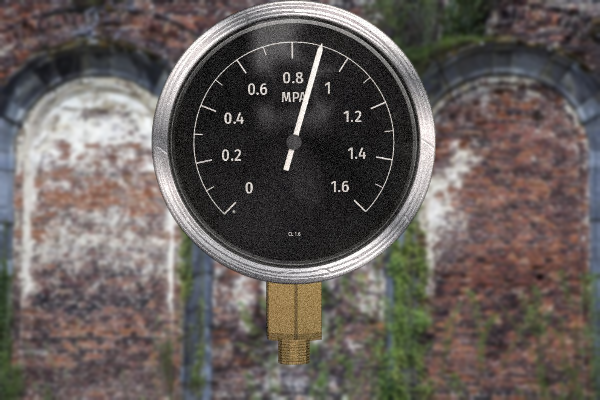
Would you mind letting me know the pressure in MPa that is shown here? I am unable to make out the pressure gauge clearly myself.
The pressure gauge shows 0.9 MPa
